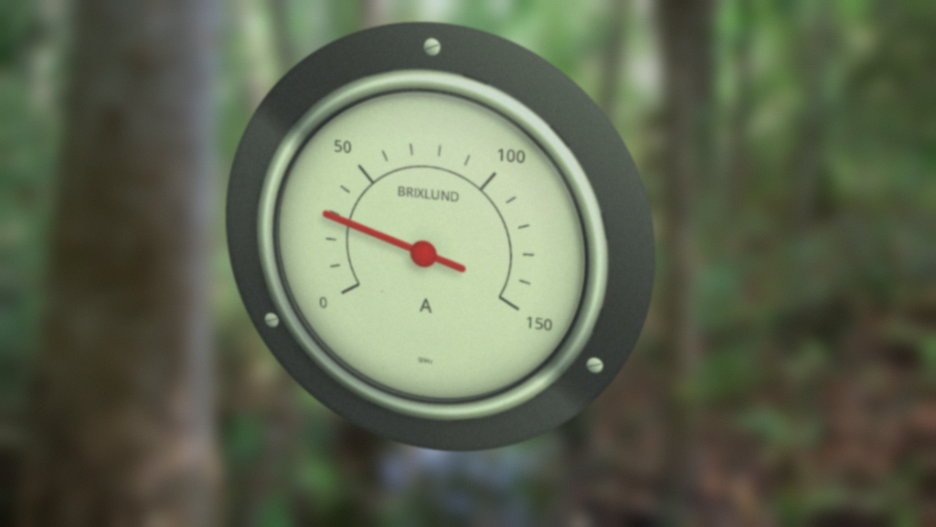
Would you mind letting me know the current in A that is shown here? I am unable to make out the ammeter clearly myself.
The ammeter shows 30 A
